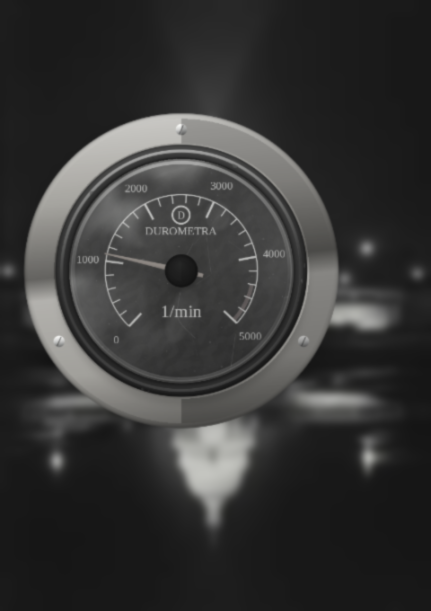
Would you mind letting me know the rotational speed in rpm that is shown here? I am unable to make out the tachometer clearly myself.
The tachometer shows 1100 rpm
